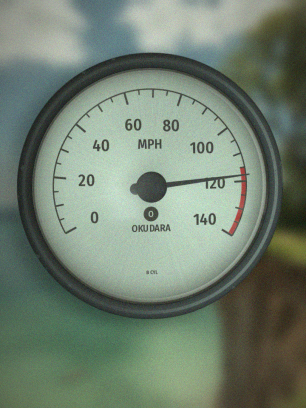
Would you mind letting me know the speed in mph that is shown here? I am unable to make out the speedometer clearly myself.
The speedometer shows 117.5 mph
